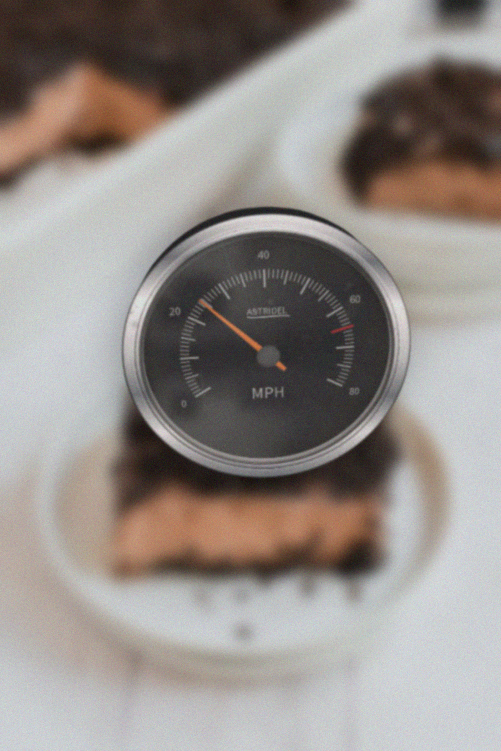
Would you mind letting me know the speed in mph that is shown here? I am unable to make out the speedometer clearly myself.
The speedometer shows 25 mph
